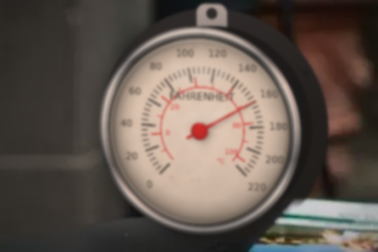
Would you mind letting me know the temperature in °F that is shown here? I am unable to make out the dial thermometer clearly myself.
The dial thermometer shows 160 °F
